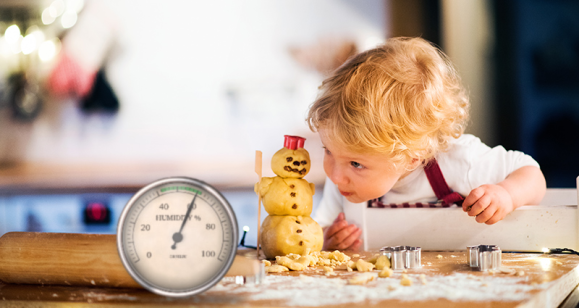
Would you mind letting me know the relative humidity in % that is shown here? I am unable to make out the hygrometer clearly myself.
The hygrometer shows 60 %
